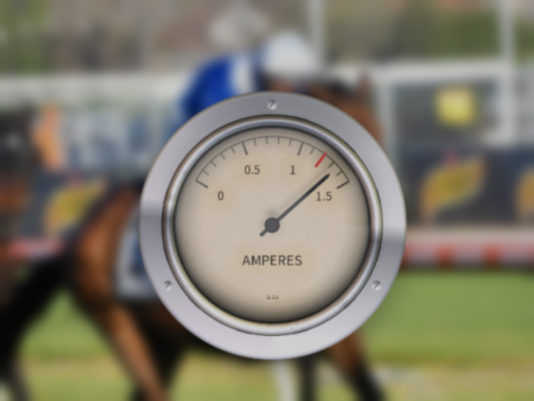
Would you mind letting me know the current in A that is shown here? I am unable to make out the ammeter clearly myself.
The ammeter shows 1.35 A
